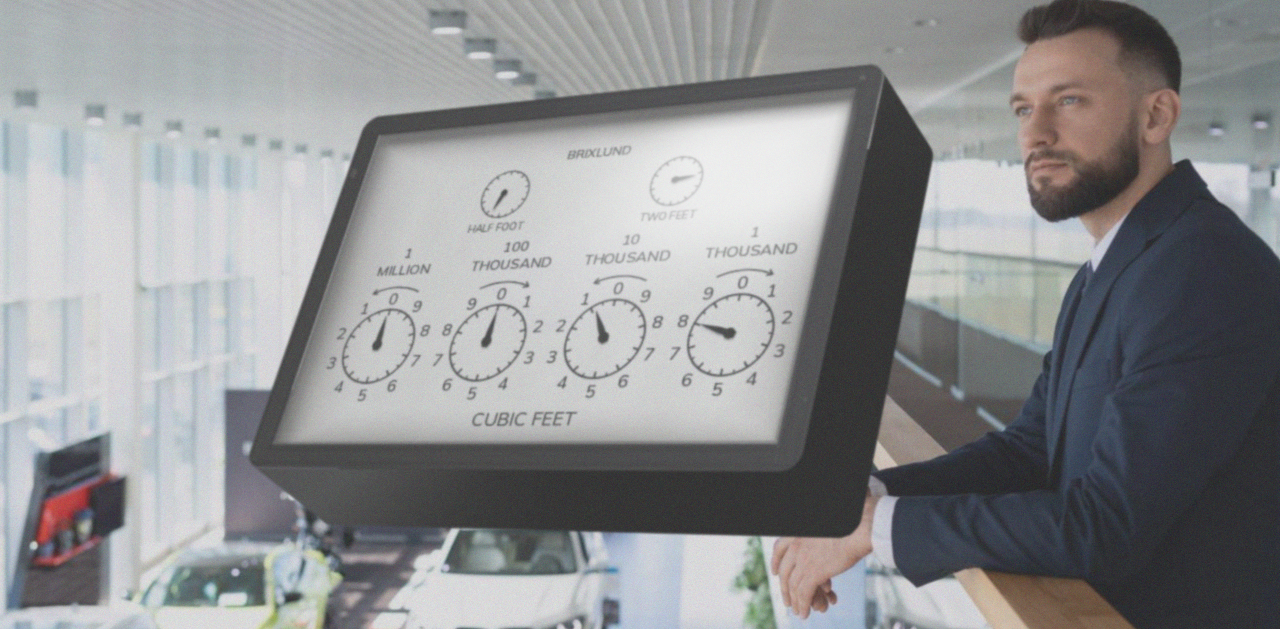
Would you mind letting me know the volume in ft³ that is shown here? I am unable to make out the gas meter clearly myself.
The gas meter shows 800 ft³
